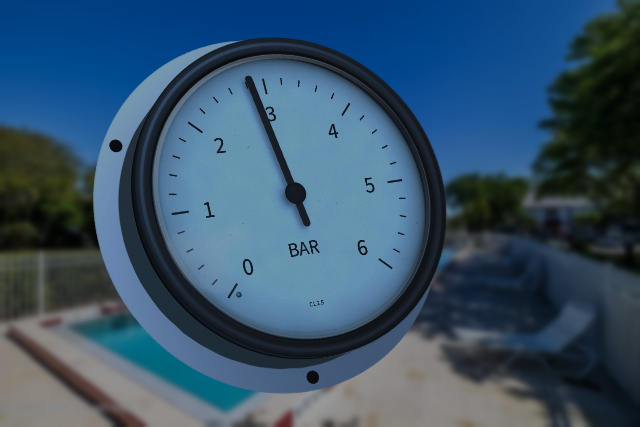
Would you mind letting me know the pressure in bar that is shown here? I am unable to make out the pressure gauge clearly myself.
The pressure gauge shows 2.8 bar
